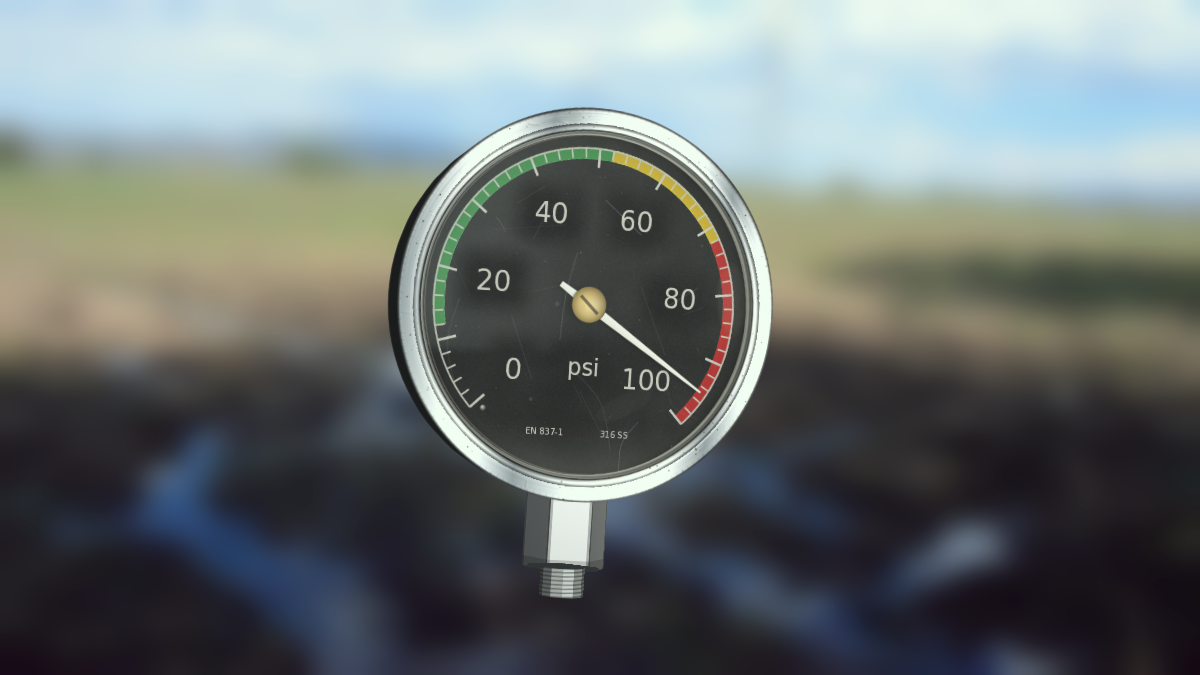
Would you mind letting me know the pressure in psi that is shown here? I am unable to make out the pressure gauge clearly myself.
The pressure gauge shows 95 psi
